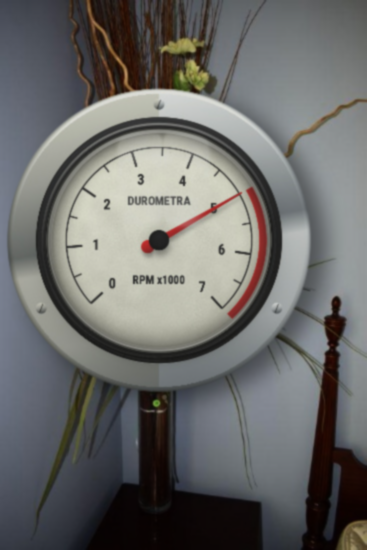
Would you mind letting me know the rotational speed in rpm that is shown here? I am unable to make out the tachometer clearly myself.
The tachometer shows 5000 rpm
